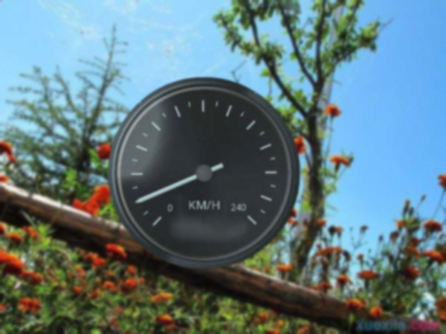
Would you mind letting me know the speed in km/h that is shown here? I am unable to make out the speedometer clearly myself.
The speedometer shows 20 km/h
